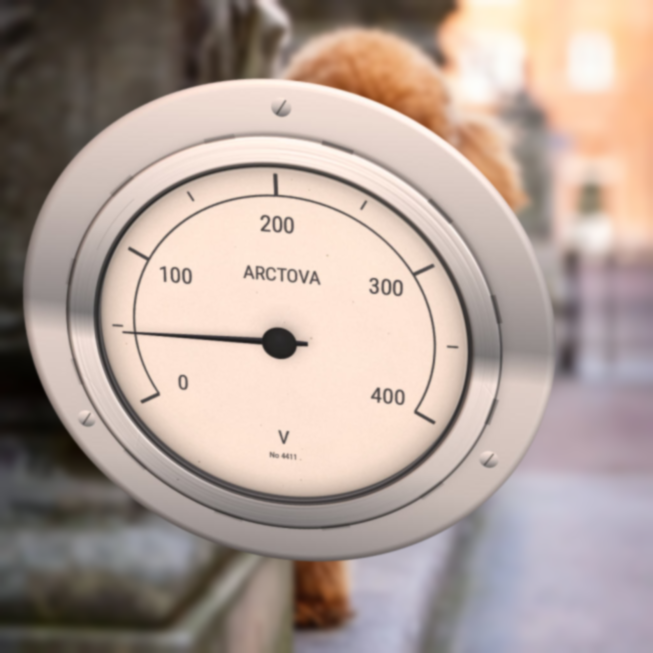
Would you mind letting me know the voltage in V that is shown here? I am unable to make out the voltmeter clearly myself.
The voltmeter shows 50 V
